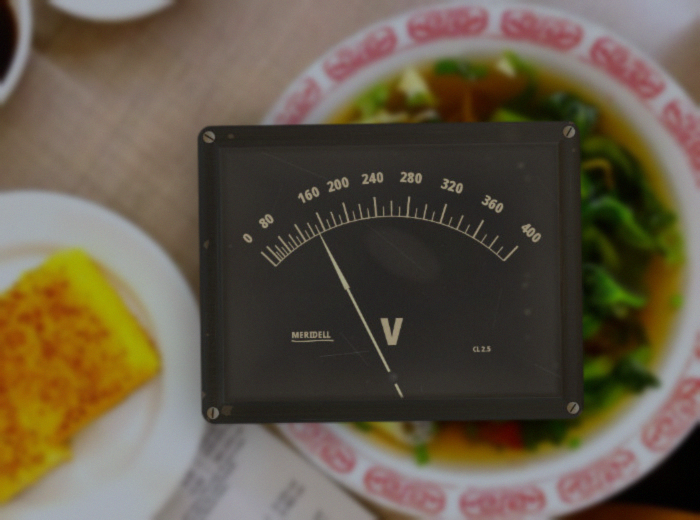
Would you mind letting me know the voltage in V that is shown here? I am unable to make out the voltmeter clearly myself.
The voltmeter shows 150 V
